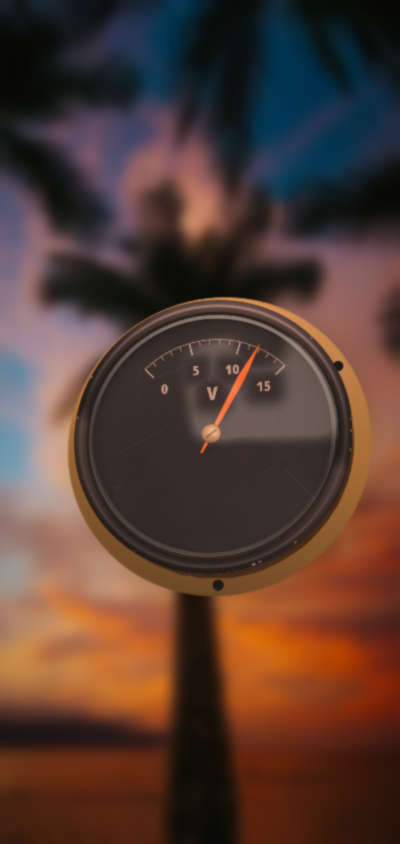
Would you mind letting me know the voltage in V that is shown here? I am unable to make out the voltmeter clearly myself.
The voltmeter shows 12 V
